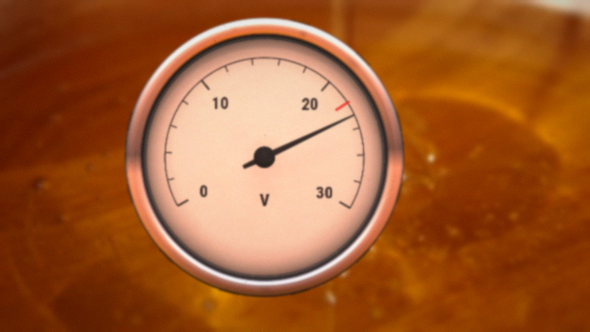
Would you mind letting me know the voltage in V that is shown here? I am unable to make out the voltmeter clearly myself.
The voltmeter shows 23 V
